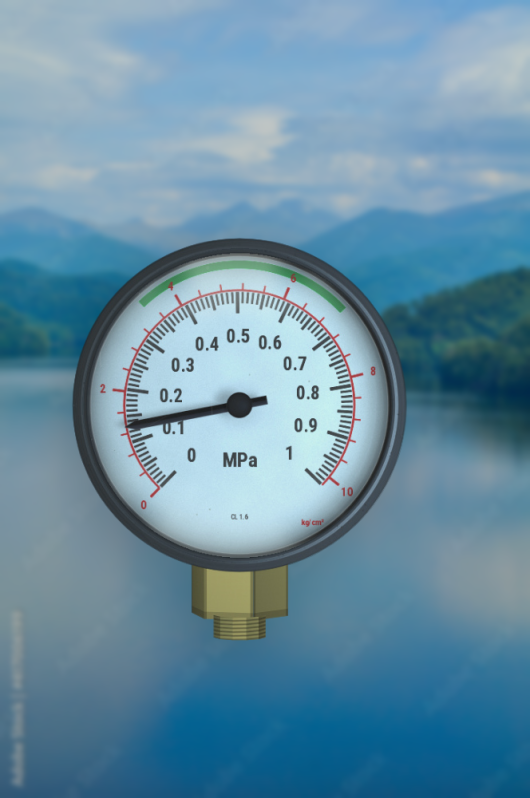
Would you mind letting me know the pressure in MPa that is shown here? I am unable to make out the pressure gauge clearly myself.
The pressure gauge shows 0.13 MPa
